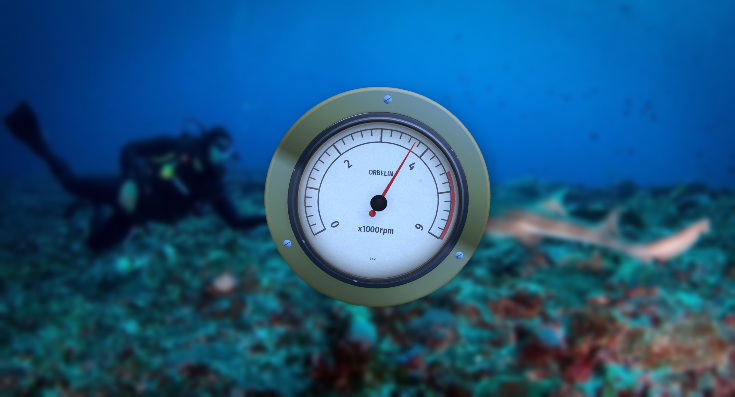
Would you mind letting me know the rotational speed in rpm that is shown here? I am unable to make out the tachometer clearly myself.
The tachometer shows 3700 rpm
